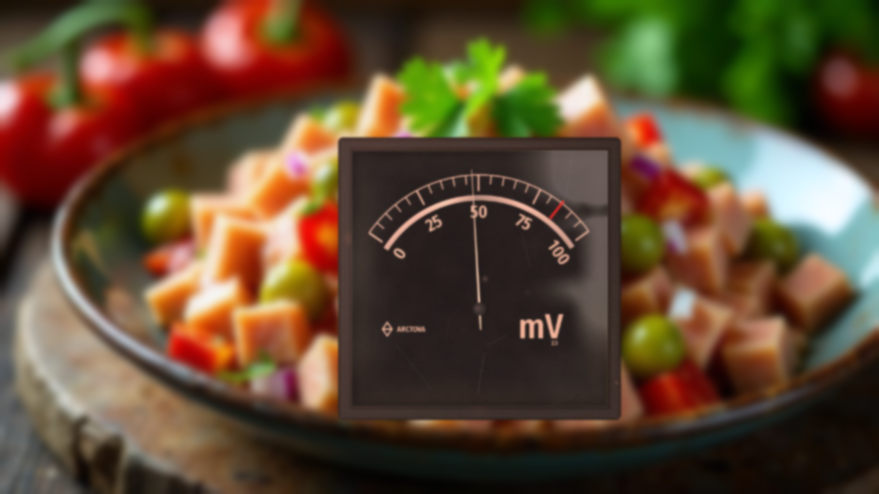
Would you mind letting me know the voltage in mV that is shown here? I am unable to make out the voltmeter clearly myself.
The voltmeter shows 47.5 mV
